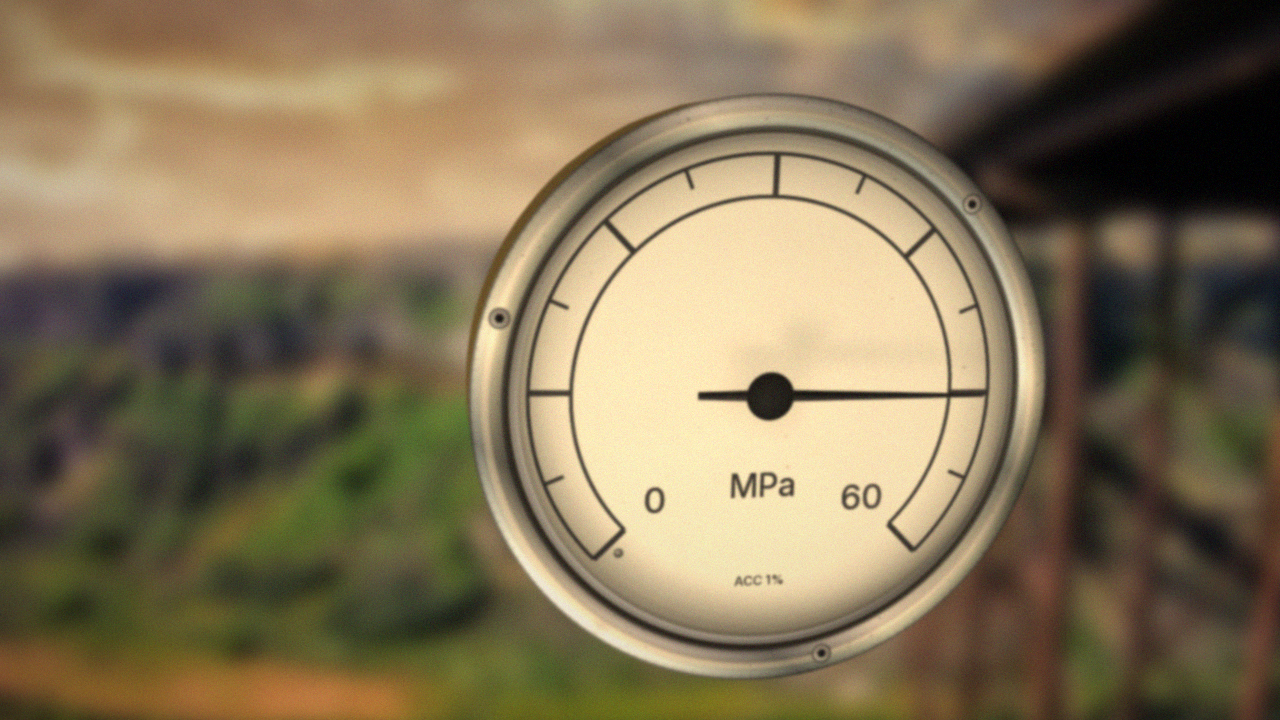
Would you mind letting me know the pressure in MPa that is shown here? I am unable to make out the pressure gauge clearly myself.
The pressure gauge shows 50 MPa
